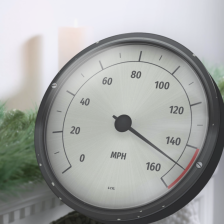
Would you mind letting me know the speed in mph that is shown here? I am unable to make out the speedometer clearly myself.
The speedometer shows 150 mph
